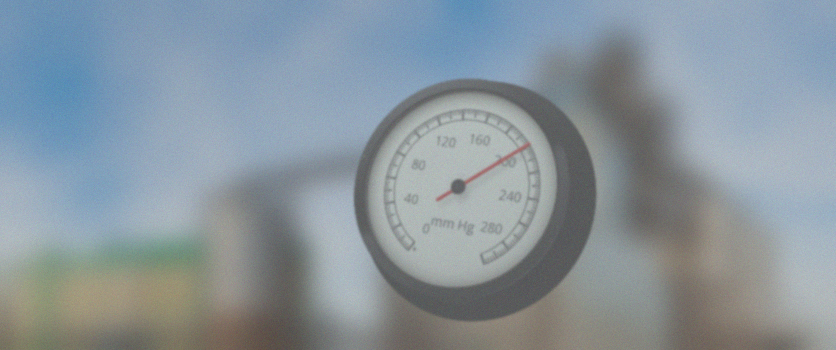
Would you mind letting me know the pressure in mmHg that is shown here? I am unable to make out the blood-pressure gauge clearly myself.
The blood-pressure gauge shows 200 mmHg
